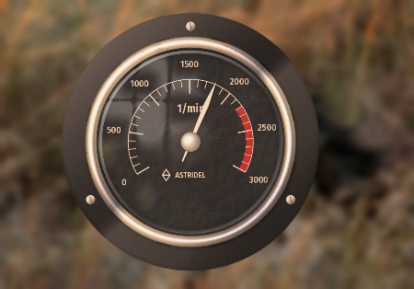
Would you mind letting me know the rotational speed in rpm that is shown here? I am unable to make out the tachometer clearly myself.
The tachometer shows 1800 rpm
